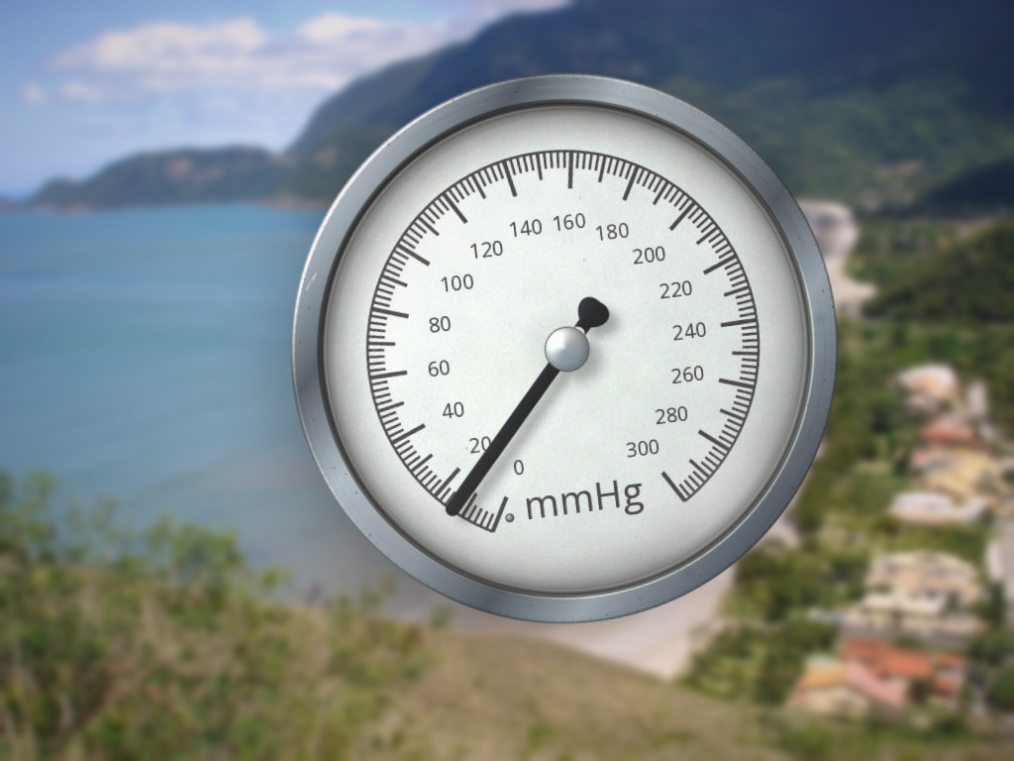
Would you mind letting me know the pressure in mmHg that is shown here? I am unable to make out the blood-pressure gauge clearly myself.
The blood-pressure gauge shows 14 mmHg
